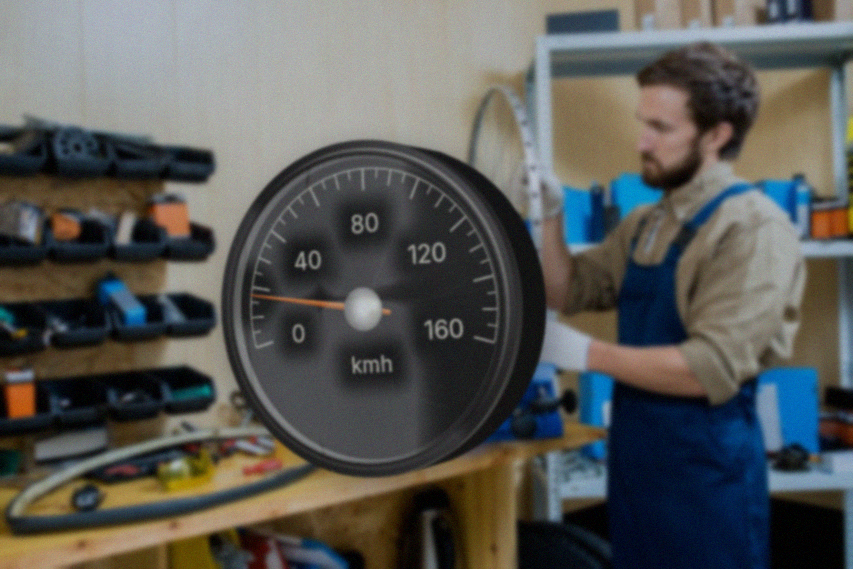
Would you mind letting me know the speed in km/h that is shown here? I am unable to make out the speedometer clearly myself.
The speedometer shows 17.5 km/h
